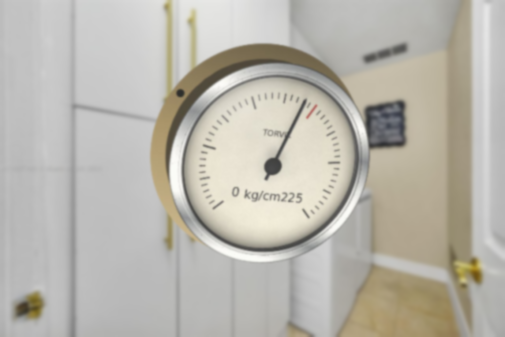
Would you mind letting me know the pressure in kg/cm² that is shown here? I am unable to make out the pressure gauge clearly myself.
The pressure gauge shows 14 kg/cm²
